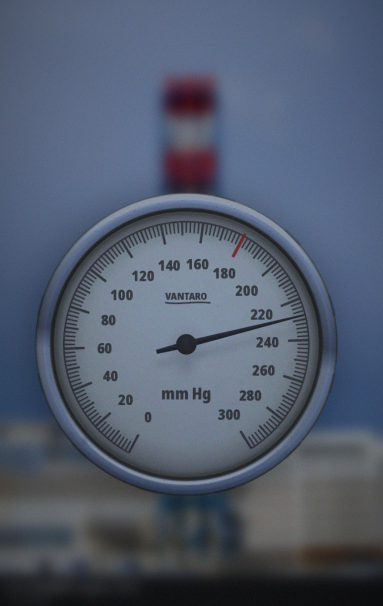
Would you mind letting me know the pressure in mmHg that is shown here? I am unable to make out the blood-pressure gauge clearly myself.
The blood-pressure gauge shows 228 mmHg
